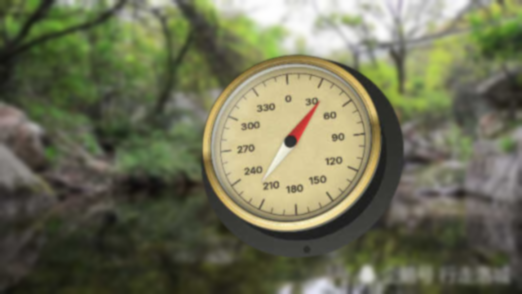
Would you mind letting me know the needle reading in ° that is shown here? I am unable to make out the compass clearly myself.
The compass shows 40 °
